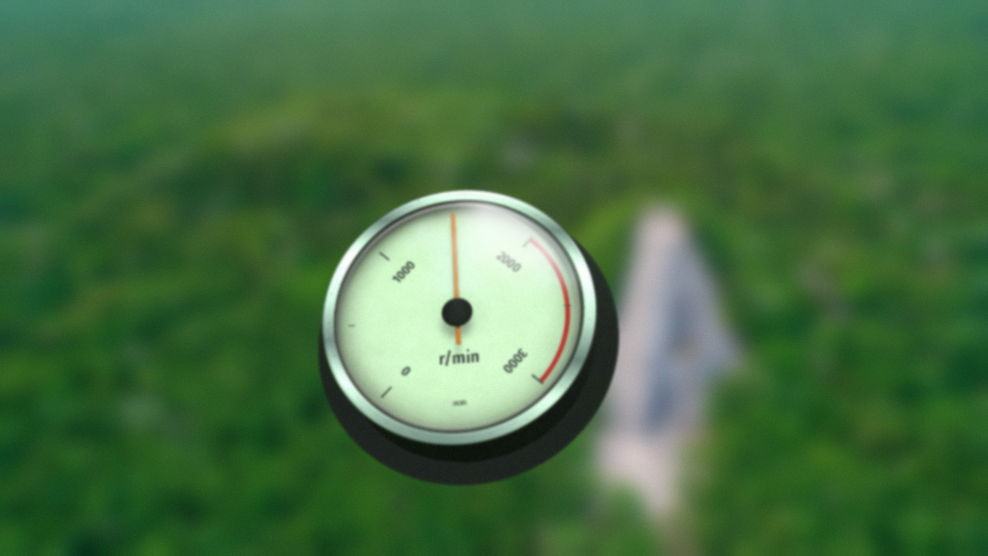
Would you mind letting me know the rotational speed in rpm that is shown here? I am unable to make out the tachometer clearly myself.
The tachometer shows 1500 rpm
